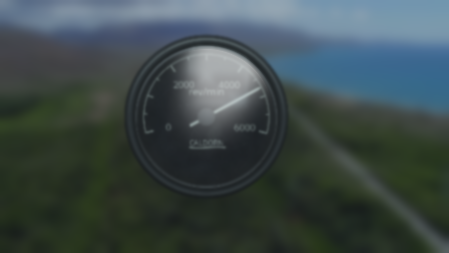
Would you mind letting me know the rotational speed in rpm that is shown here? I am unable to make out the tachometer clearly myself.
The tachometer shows 4750 rpm
